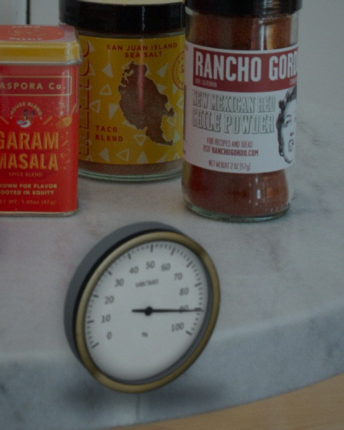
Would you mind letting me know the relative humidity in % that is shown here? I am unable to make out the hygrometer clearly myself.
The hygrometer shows 90 %
